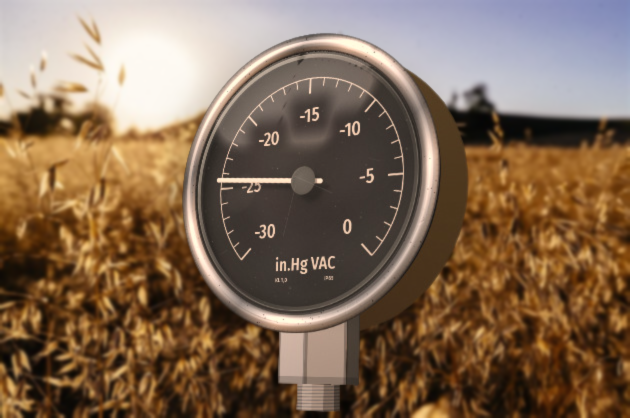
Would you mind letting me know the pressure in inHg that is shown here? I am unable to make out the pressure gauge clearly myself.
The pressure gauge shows -24.5 inHg
